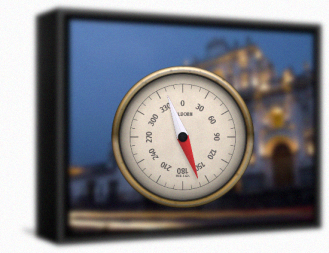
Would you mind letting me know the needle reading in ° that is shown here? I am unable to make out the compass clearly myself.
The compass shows 160 °
